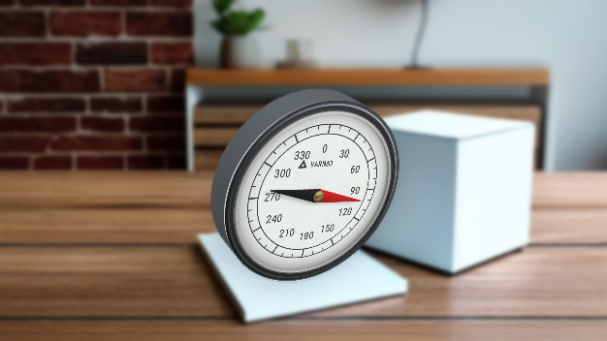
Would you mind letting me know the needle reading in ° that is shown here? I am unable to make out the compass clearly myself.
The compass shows 100 °
